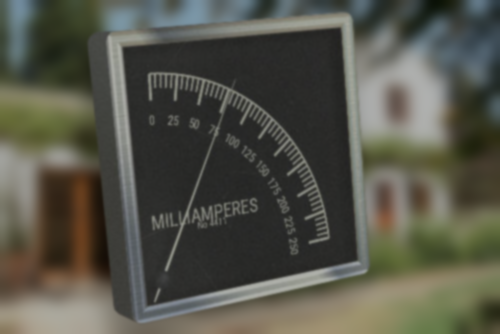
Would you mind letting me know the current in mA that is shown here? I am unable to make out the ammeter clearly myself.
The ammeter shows 75 mA
